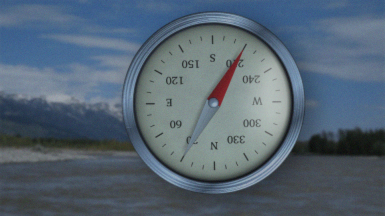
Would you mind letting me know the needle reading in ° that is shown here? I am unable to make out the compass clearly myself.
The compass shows 210 °
